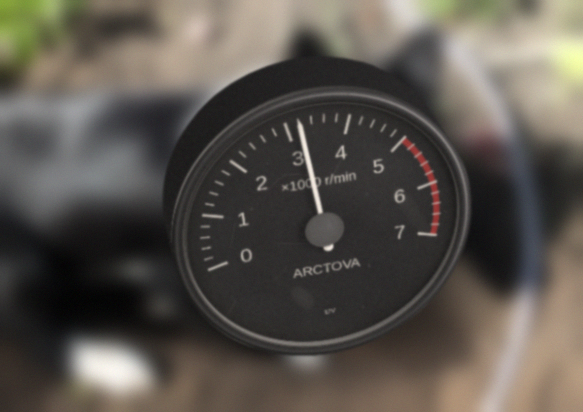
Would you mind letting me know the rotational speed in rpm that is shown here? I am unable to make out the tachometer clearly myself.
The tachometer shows 3200 rpm
